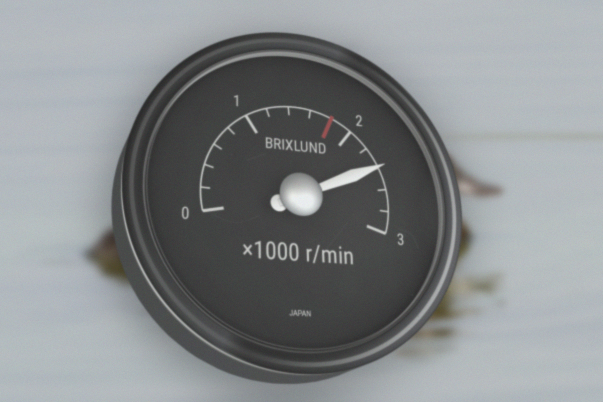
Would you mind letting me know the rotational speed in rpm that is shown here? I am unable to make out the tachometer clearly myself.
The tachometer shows 2400 rpm
